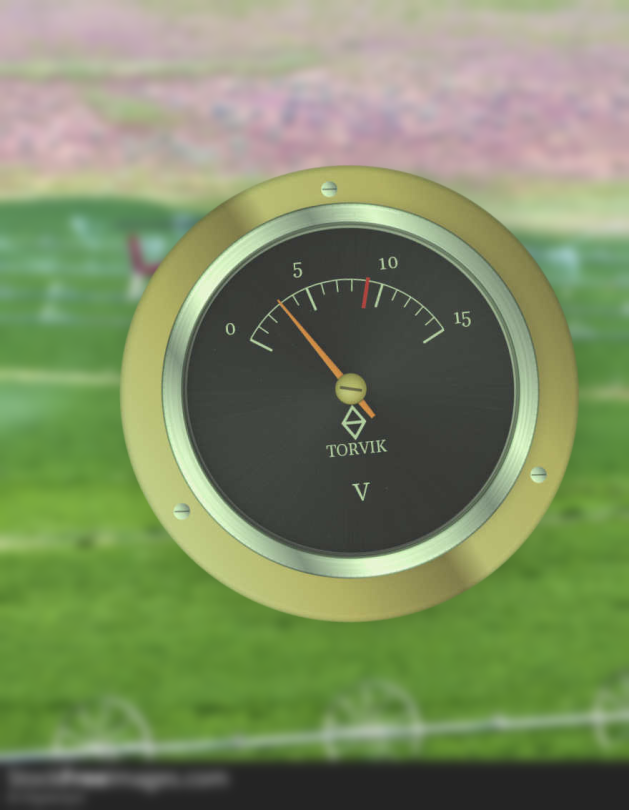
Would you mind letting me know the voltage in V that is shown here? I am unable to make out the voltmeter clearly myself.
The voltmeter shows 3 V
